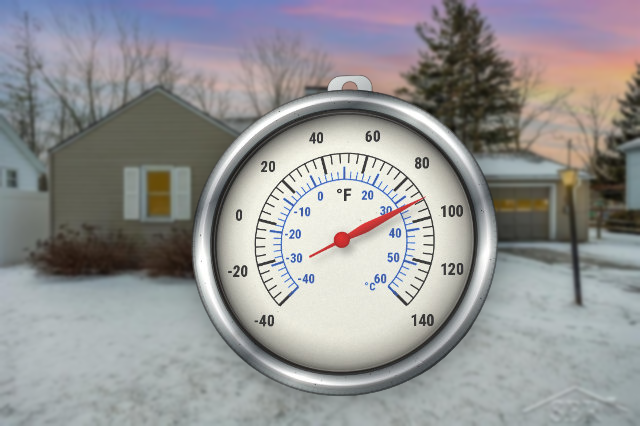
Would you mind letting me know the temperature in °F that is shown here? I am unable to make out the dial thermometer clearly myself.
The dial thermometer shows 92 °F
